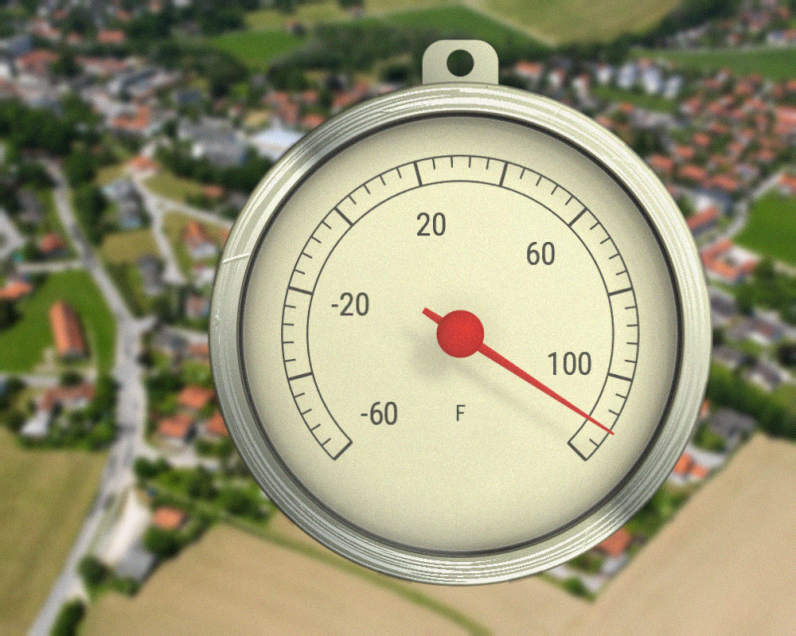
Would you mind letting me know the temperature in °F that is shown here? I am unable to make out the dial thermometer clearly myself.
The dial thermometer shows 112 °F
